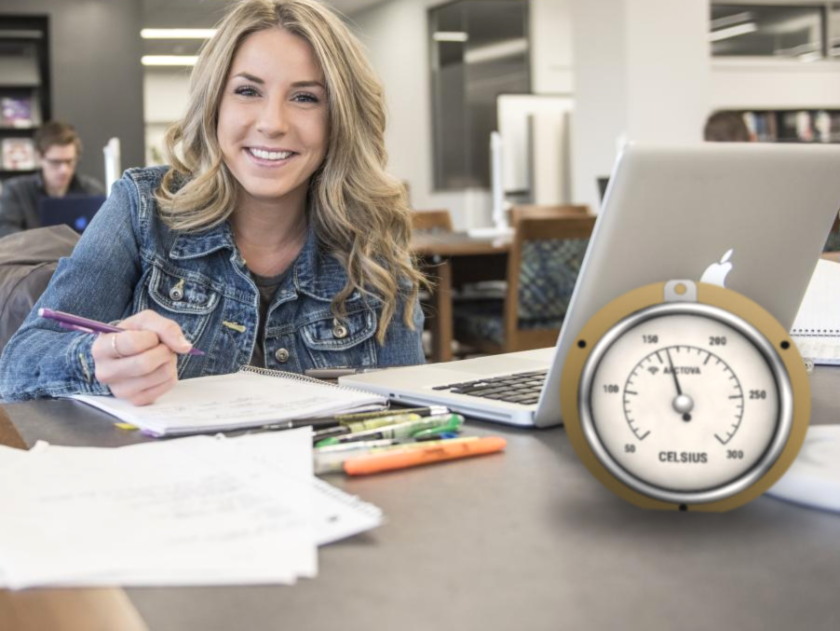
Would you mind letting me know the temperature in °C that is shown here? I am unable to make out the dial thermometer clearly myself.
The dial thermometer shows 160 °C
